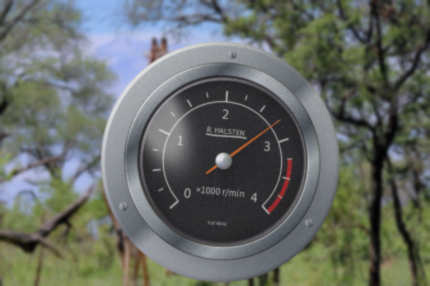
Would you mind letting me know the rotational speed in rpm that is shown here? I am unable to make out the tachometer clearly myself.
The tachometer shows 2750 rpm
